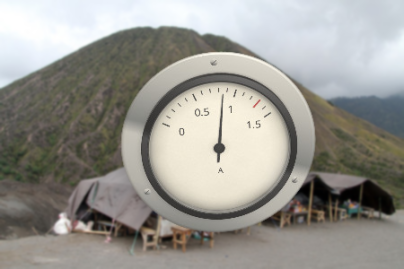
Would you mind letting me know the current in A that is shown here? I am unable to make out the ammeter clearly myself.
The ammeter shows 0.85 A
